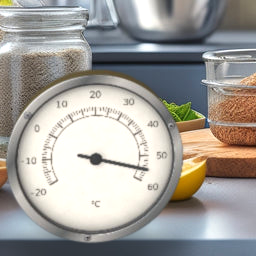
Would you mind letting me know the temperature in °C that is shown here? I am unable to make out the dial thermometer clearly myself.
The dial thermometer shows 55 °C
